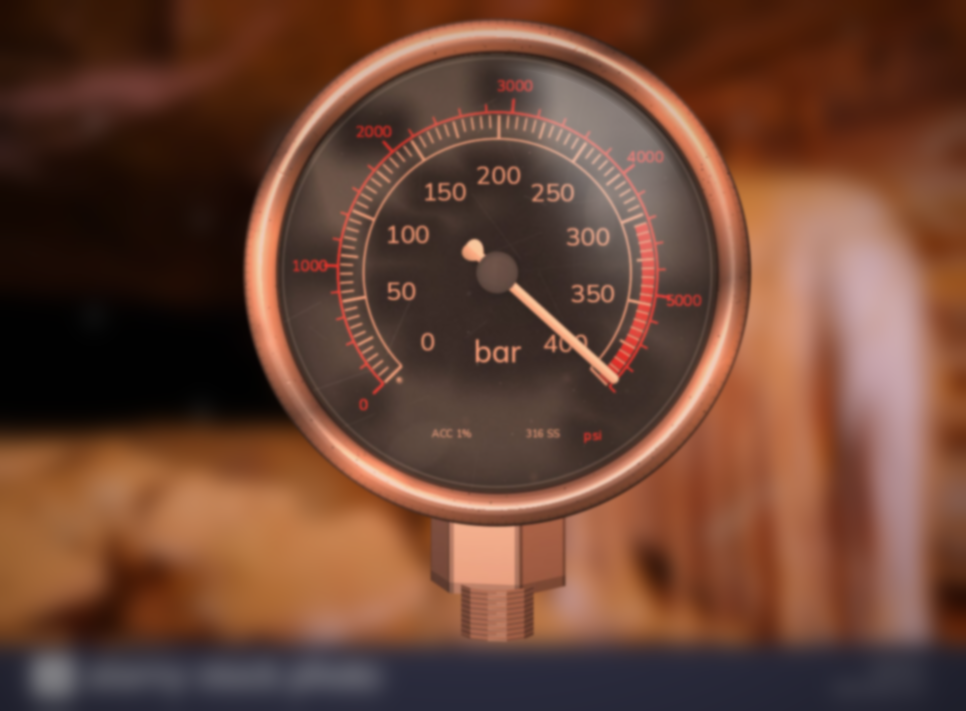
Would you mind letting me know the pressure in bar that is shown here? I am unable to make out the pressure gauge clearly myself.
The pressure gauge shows 395 bar
